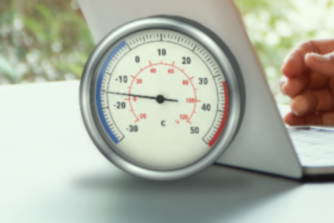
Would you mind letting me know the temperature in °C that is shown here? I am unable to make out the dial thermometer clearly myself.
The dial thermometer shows -15 °C
